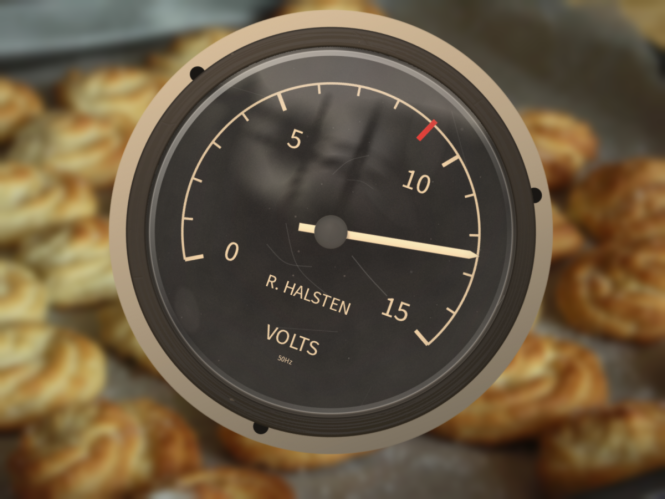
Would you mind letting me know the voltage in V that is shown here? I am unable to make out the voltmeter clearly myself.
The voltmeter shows 12.5 V
